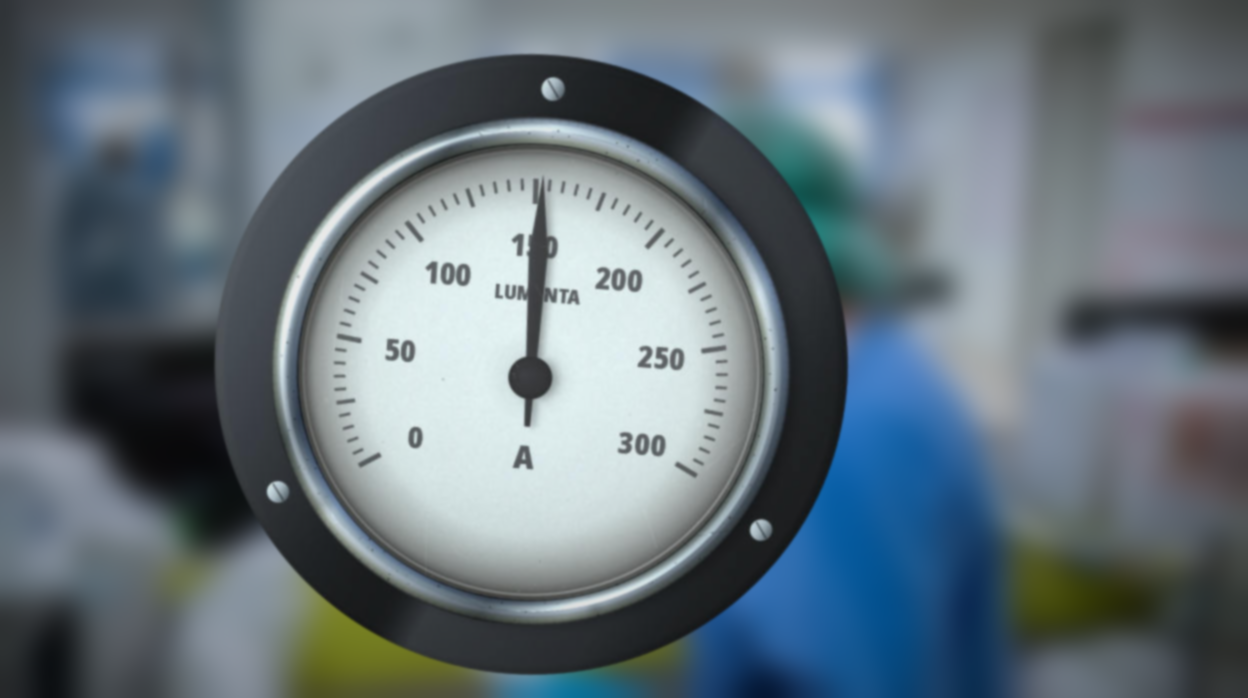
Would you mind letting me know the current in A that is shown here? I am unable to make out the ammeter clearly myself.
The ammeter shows 152.5 A
